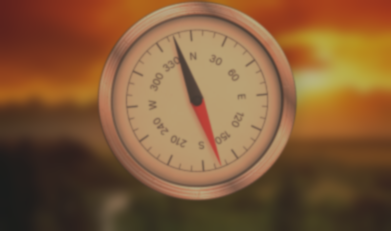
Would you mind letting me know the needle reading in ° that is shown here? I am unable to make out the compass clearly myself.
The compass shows 165 °
